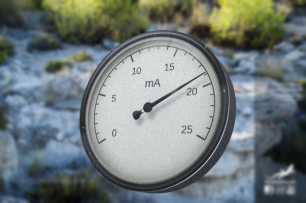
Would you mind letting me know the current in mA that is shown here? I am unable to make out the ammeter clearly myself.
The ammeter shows 19 mA
